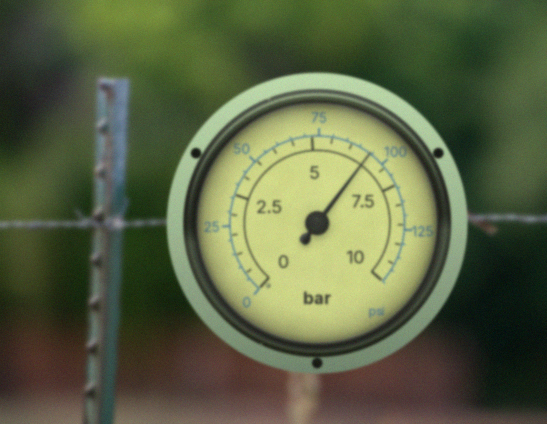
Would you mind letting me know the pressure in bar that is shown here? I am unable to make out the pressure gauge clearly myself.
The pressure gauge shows 6.5 bar
